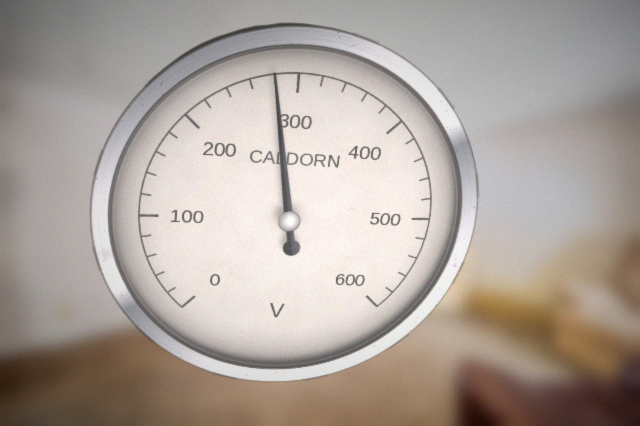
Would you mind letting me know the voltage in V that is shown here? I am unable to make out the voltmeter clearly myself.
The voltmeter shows 280 V
